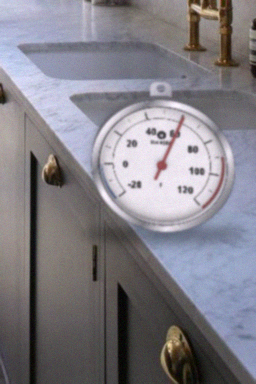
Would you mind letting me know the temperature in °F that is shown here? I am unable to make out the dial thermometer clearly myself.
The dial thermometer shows 60 °F
